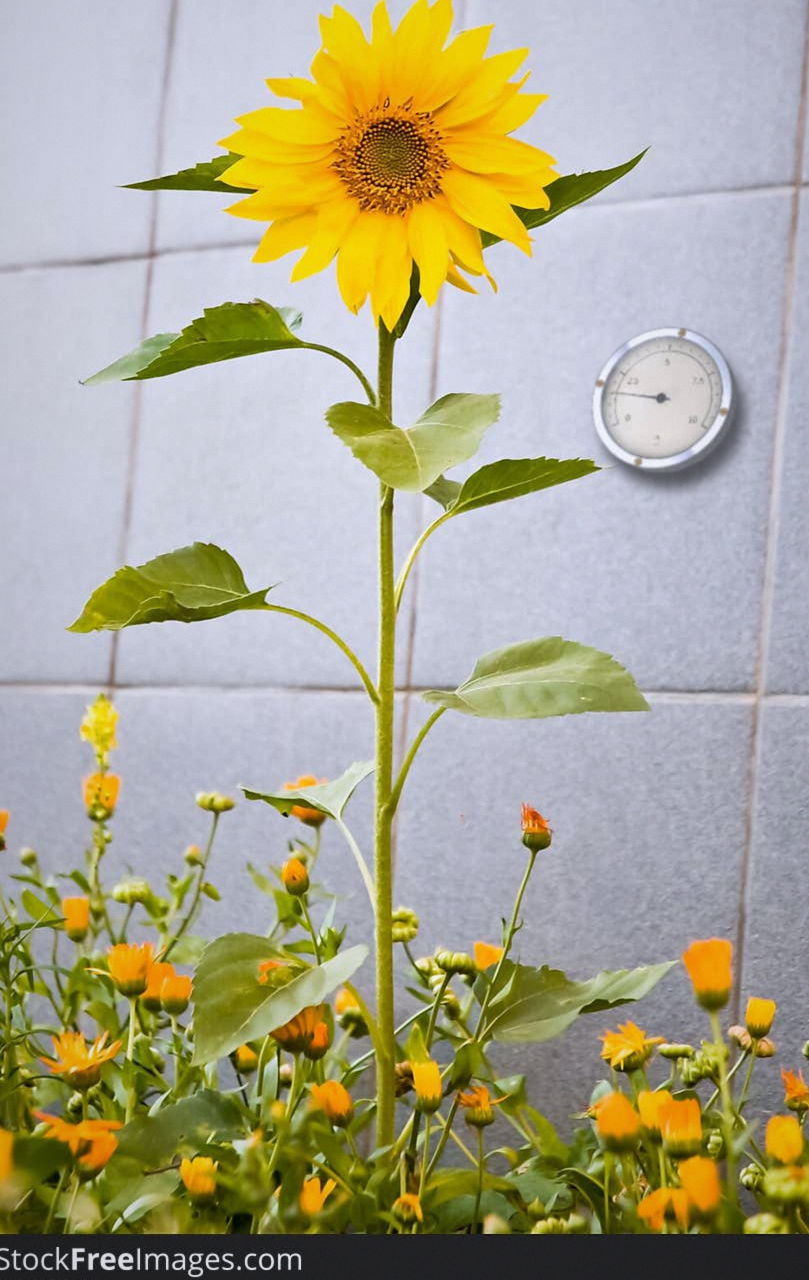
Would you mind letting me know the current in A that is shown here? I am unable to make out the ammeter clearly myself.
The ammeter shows 1.5 A
